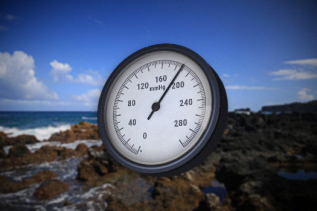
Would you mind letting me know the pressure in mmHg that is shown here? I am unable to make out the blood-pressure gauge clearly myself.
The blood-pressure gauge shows 190 mmHg
